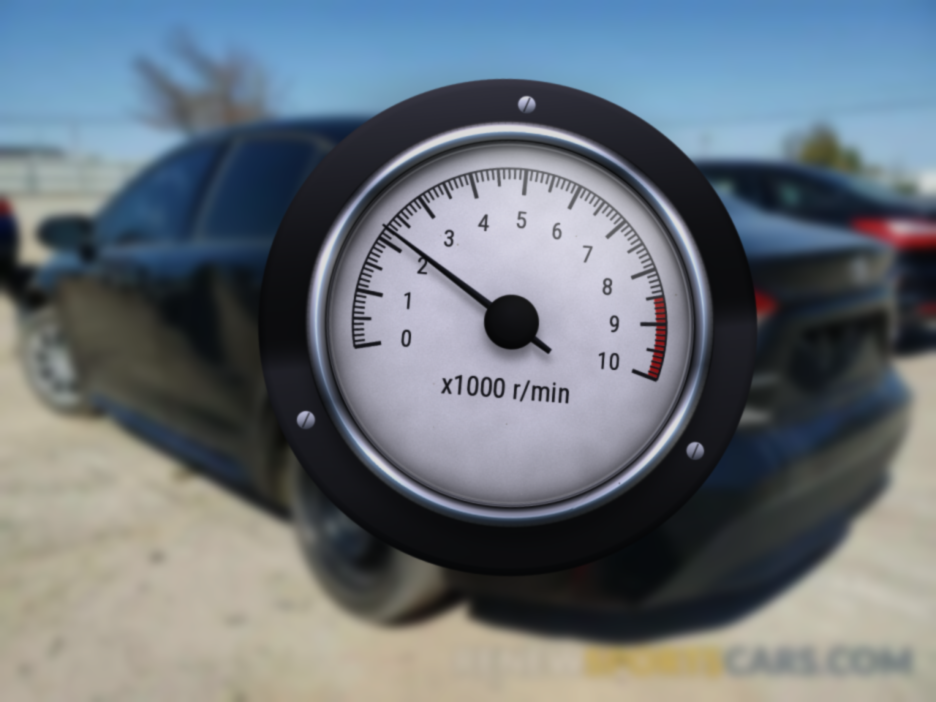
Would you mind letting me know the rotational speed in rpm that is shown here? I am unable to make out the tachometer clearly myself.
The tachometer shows 2200 rpm
